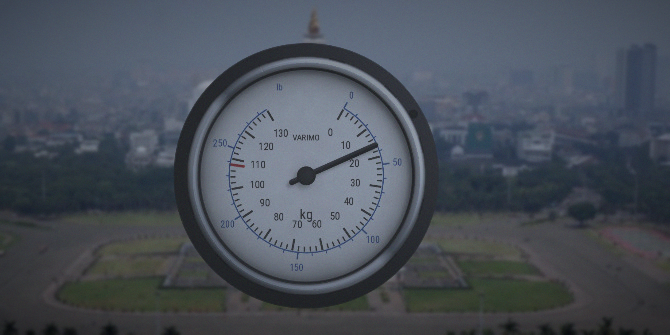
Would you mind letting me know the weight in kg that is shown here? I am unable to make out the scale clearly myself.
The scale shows 16 kg
